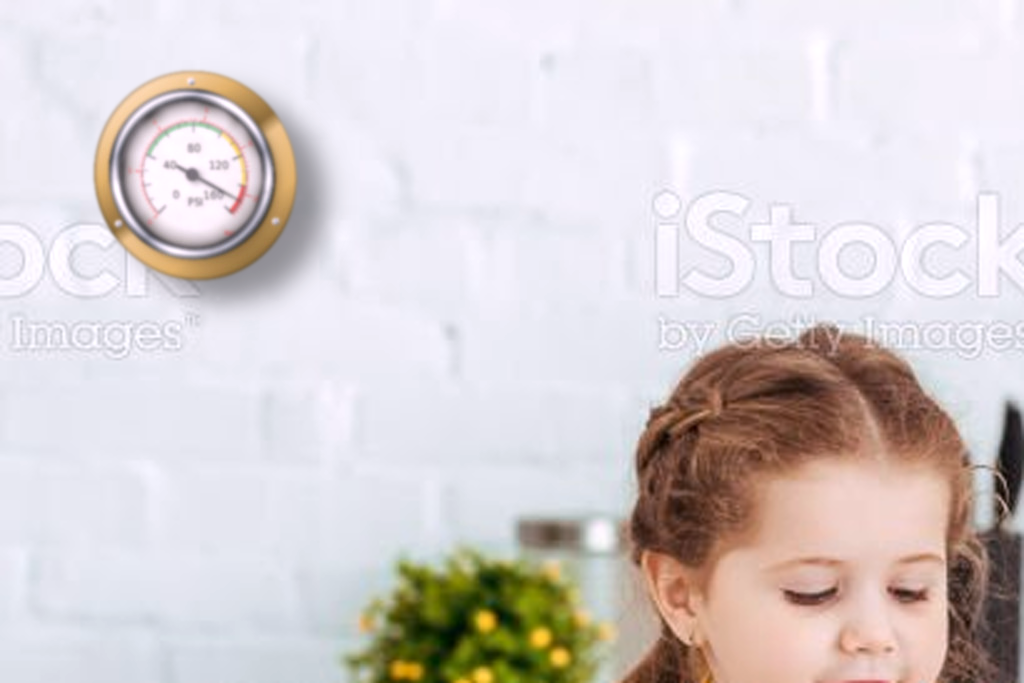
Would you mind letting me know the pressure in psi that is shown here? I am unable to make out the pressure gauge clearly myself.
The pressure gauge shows 150 psi
